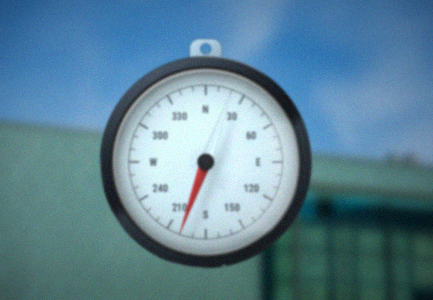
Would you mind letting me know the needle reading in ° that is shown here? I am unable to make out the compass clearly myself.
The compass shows 200 °
